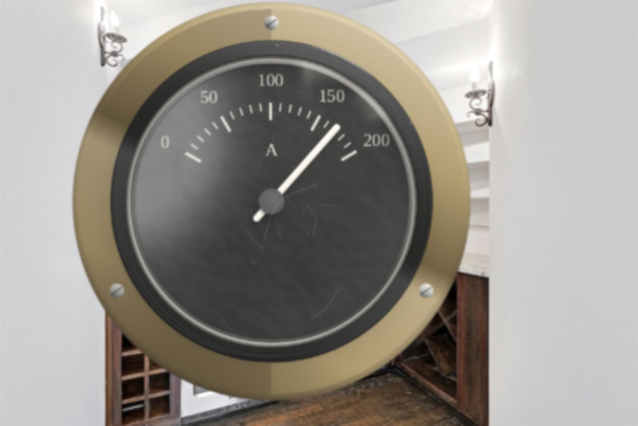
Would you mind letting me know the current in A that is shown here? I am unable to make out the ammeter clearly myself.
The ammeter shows 170 A
